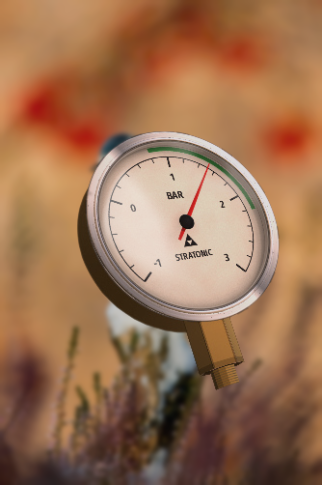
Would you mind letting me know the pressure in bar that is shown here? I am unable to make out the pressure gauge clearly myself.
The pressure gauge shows 1.5 bar
